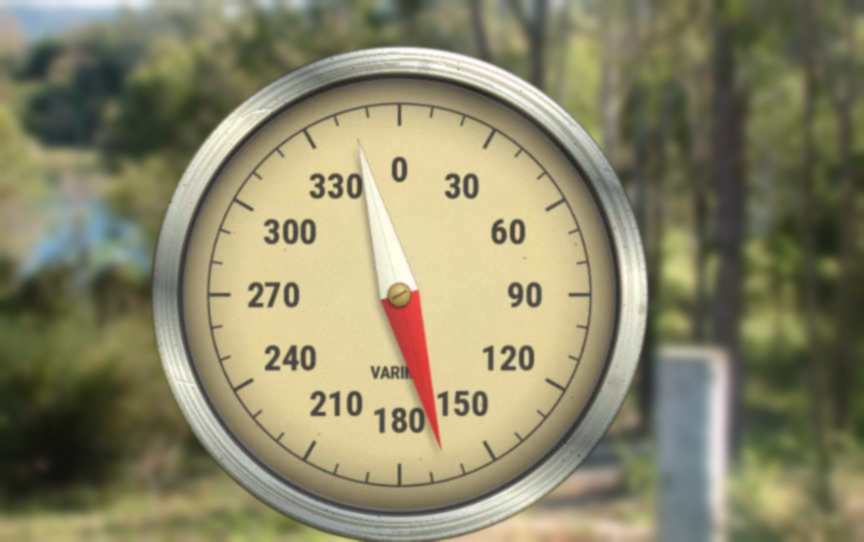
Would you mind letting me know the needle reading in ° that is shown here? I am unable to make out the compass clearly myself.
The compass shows 165 °
